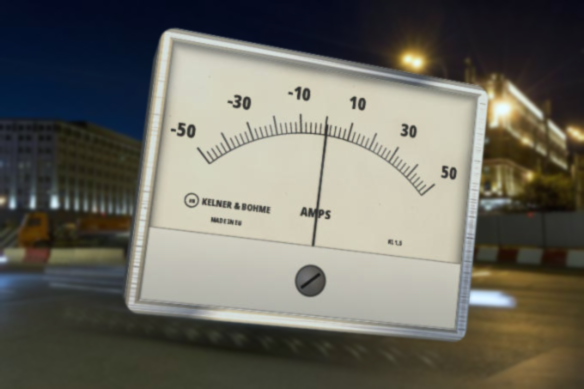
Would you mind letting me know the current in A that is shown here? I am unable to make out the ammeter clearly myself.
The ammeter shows 0 A
